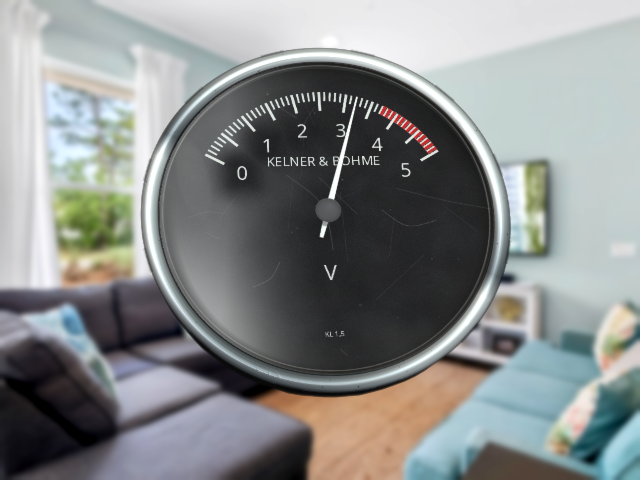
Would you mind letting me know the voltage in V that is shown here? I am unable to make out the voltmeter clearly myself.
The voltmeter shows 3.2 V
